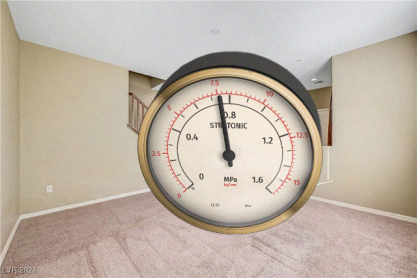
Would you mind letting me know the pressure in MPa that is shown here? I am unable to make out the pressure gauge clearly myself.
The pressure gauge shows 0.75 MPa
